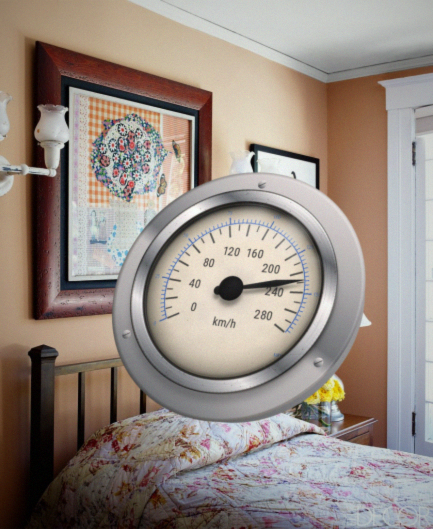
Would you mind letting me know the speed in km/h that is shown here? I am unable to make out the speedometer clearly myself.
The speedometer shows 230 km/h
